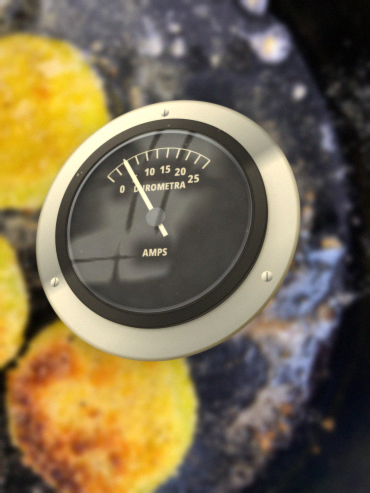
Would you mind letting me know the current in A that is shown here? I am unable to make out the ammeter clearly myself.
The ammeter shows 5 A
